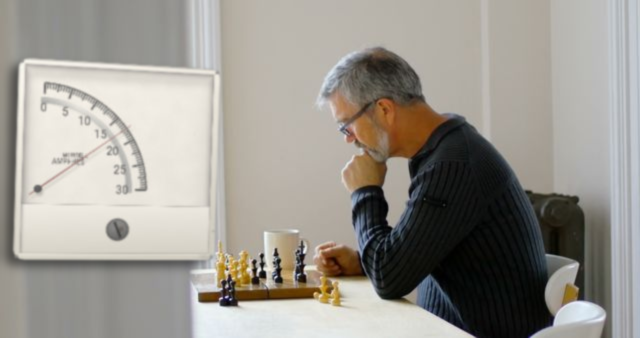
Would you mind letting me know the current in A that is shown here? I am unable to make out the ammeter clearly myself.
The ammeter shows 17.5 A
